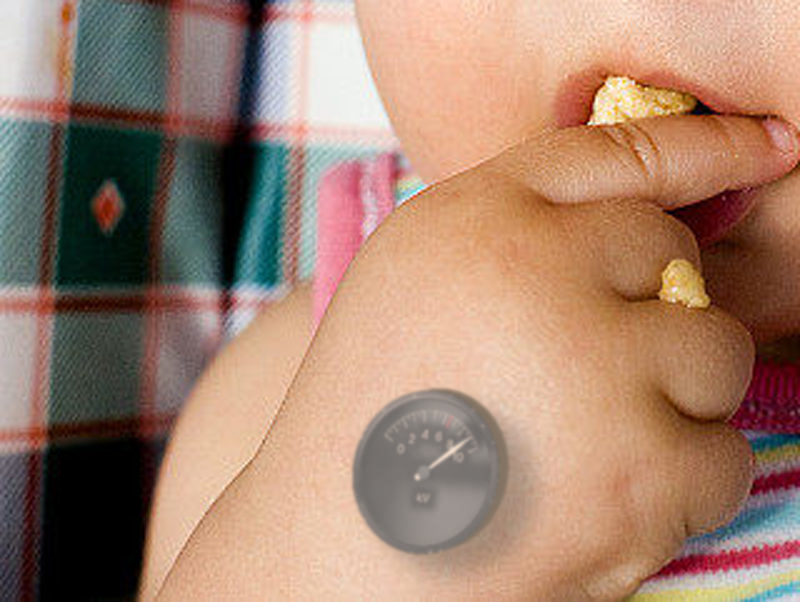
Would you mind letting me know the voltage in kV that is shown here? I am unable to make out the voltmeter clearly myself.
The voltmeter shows 9 kV
